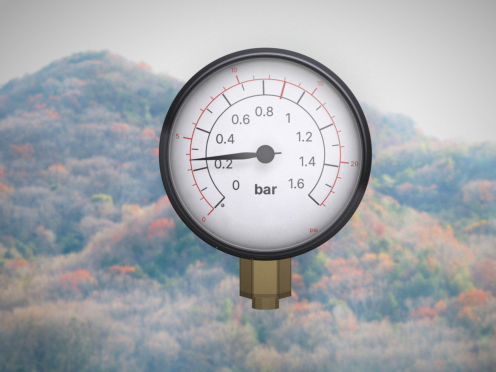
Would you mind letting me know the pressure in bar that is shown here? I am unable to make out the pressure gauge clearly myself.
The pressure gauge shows 0.25 bar
